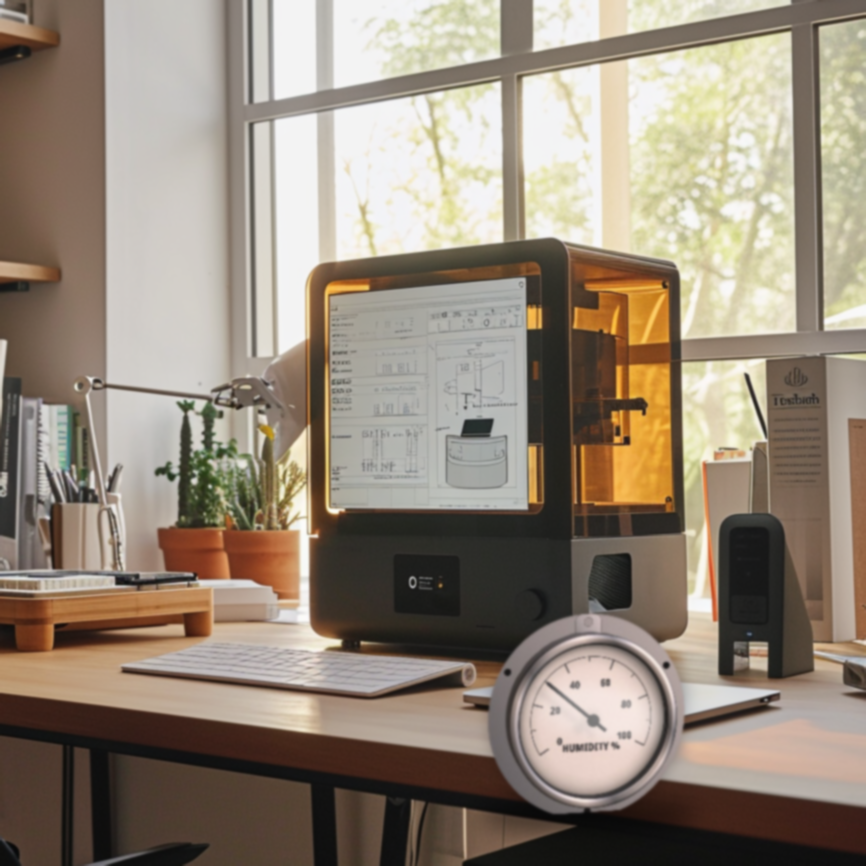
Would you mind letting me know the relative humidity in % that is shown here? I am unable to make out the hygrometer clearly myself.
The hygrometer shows 30 %
